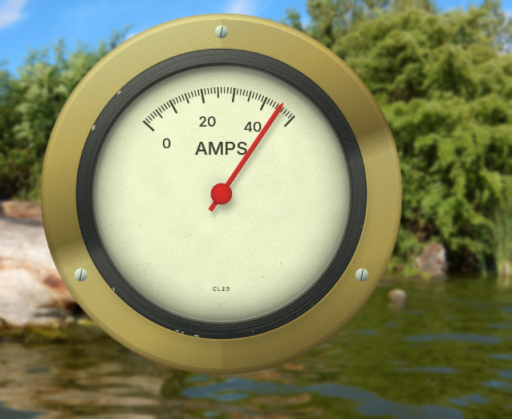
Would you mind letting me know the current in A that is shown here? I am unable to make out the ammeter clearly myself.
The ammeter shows 45 A
